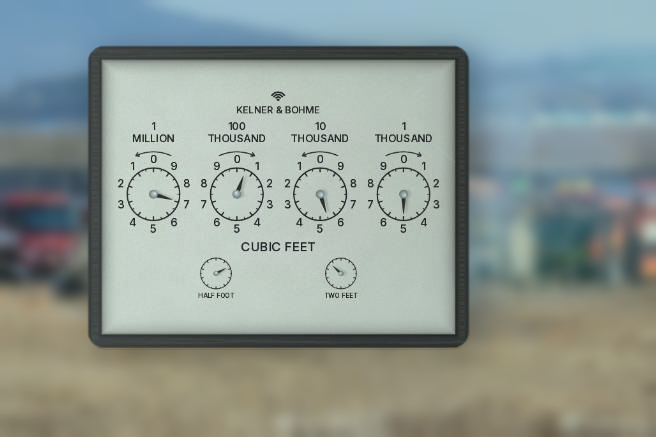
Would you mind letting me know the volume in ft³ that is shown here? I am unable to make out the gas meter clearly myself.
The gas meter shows 705500 ft³
